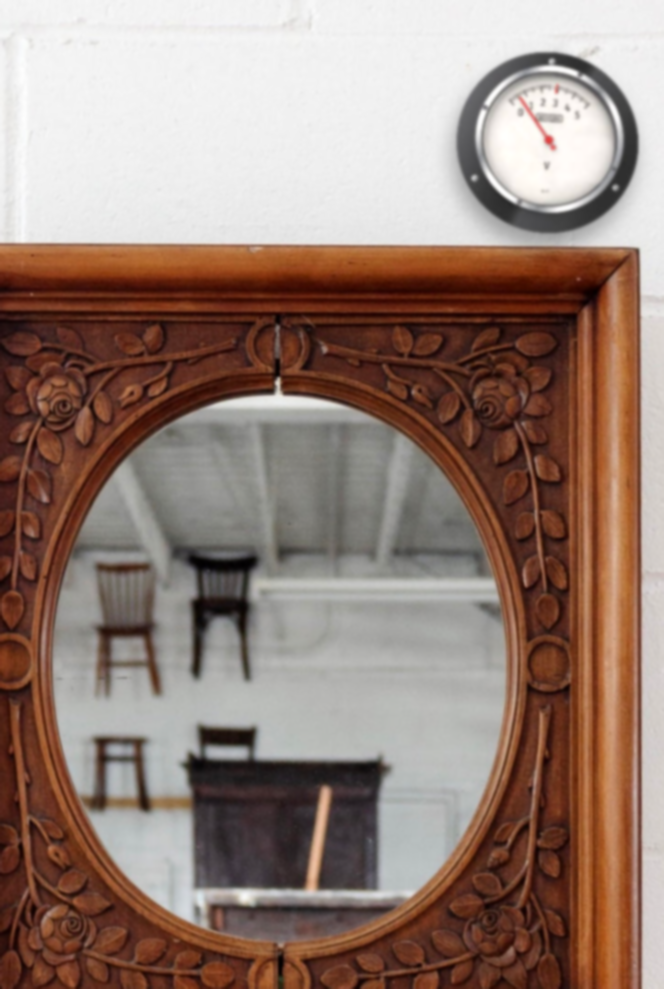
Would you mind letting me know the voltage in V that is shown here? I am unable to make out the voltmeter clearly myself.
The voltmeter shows 0.5 V
